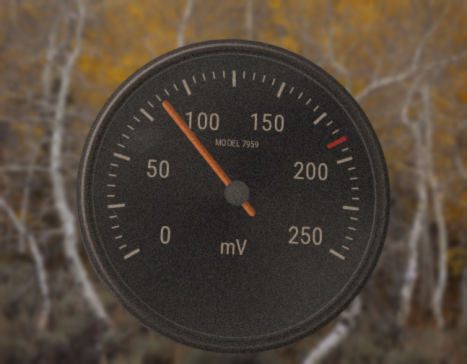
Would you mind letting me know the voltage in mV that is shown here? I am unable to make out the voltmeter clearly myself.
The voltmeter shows 85 mV
